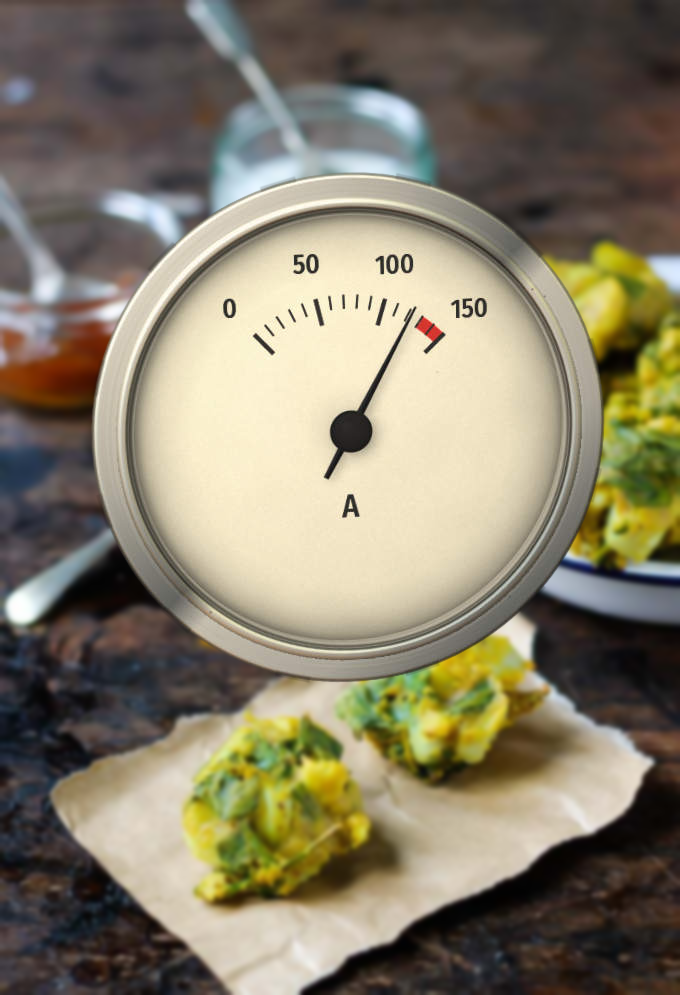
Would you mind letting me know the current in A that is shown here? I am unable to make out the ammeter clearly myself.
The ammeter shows 120 A
